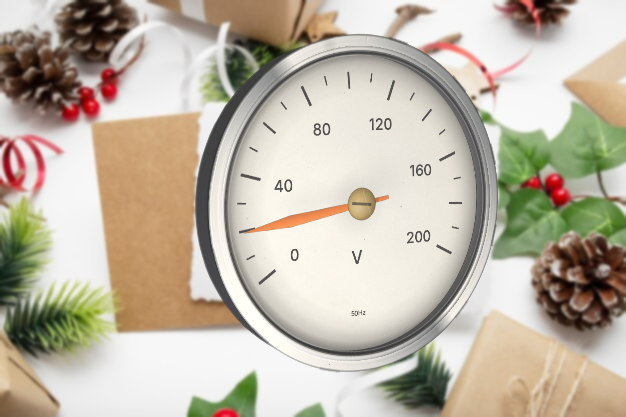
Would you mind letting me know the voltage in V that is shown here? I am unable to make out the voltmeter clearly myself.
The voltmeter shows 20 V
